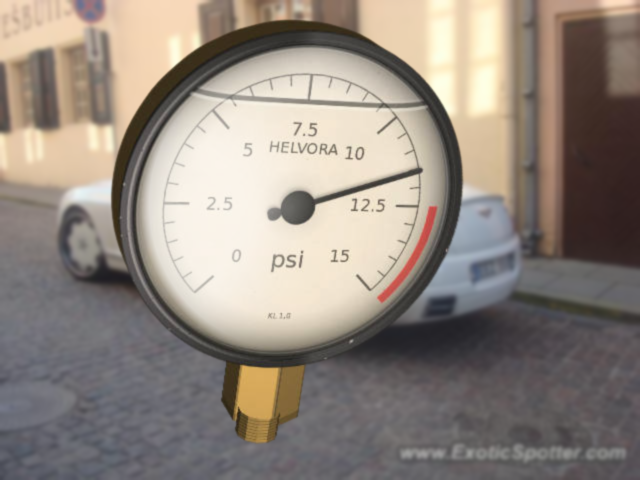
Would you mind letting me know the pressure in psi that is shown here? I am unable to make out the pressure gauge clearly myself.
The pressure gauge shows 11.5 psi
